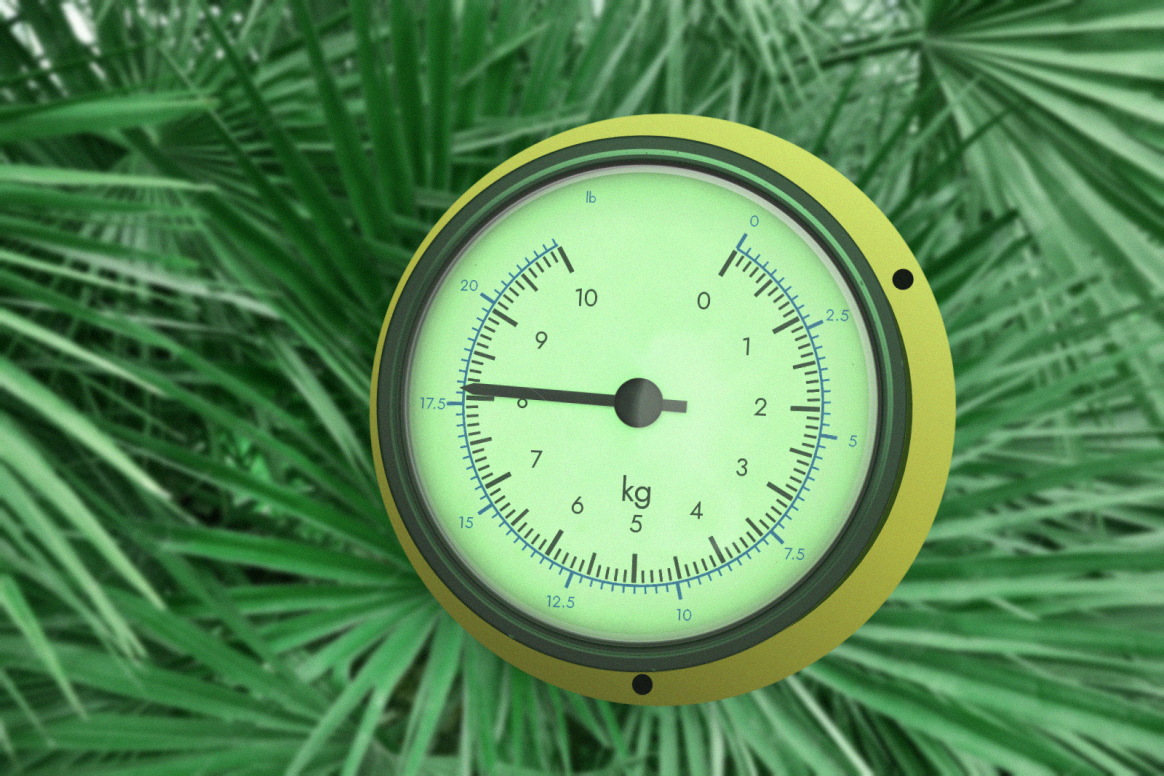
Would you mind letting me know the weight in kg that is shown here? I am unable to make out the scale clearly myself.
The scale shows 8.1 kg
